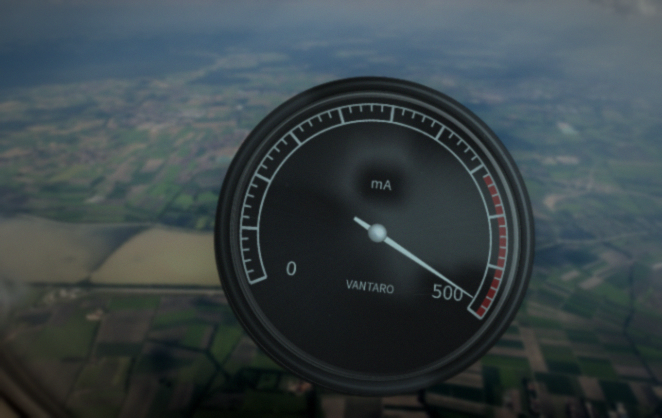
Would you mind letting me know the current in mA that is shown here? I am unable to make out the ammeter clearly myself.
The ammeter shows 490 mA
